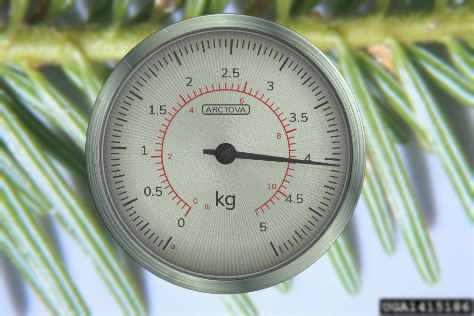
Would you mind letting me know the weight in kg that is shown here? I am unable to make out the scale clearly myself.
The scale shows 4.05 kg
